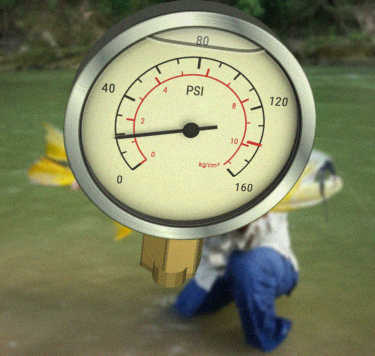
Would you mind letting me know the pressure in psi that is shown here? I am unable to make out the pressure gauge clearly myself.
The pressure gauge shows 20 psi
